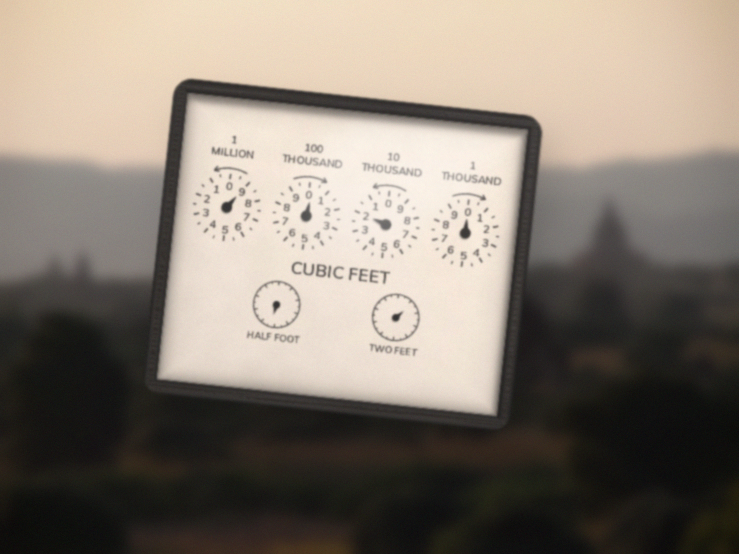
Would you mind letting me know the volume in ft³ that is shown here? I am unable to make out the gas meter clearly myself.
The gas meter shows 902000 ft³
